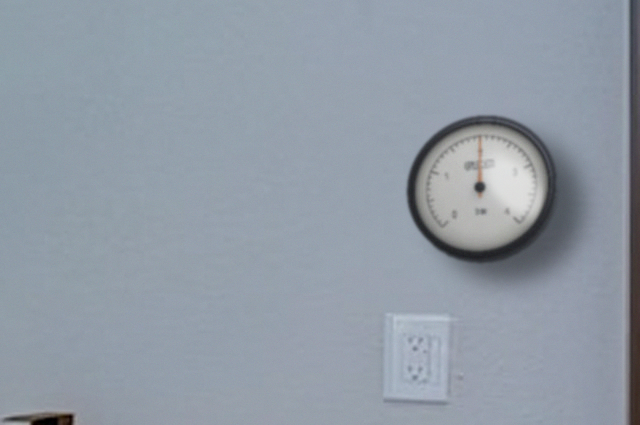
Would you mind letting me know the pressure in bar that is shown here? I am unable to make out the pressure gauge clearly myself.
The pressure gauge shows 2 bar
